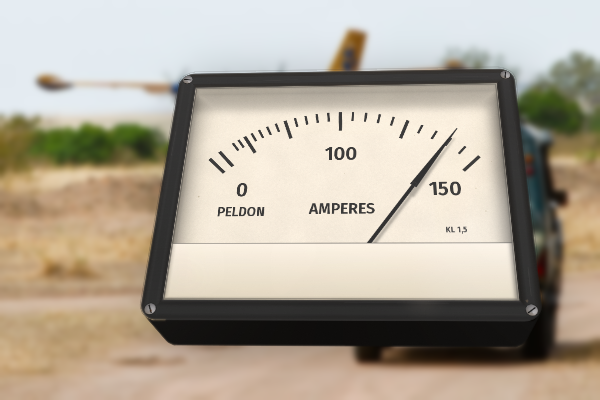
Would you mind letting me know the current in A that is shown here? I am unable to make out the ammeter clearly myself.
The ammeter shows 140 A
